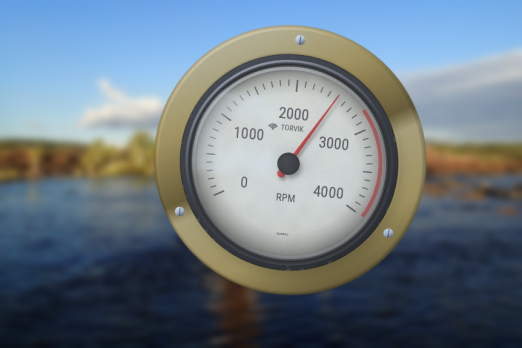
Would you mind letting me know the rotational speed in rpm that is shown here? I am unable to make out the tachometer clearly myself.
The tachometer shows 2500 rpm
